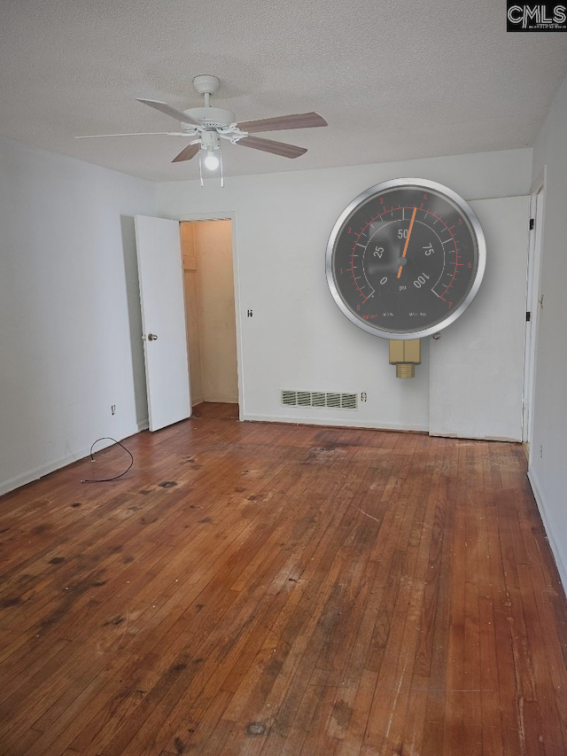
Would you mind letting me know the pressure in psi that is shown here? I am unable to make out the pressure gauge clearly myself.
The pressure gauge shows 55 psi
